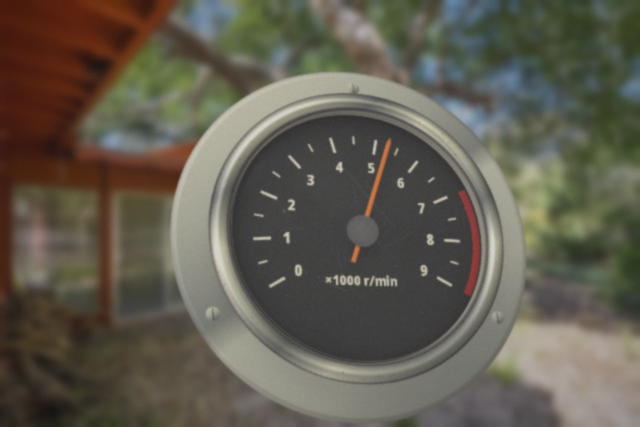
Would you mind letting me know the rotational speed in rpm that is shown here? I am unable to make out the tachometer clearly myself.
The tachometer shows 5250 rpm
